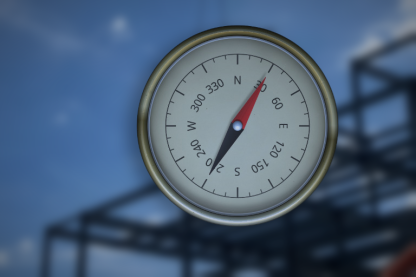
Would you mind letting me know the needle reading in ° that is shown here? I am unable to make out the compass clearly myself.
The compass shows 30 °
